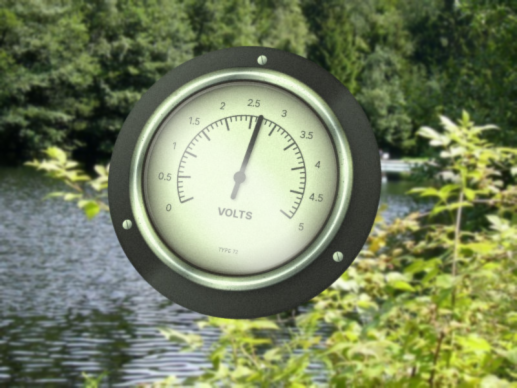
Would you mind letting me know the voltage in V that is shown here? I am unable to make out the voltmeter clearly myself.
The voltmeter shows 2.7 V
